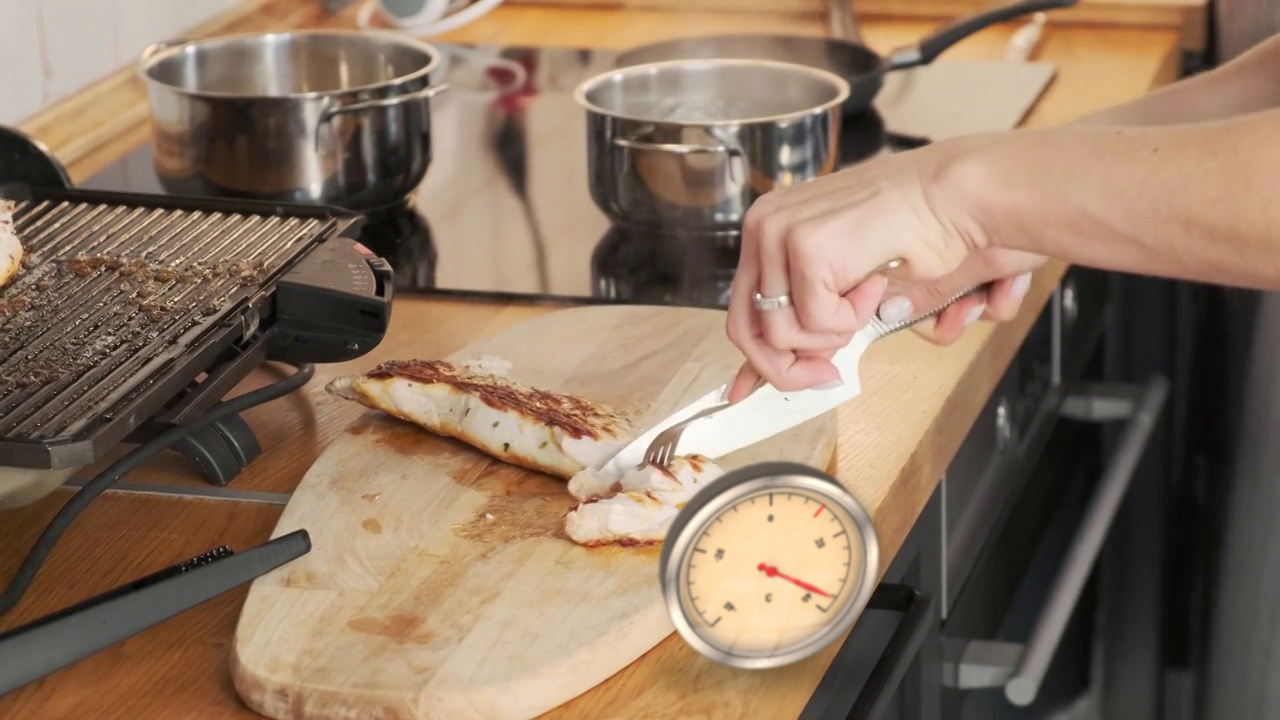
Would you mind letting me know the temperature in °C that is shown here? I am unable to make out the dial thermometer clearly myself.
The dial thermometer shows 36 °C
